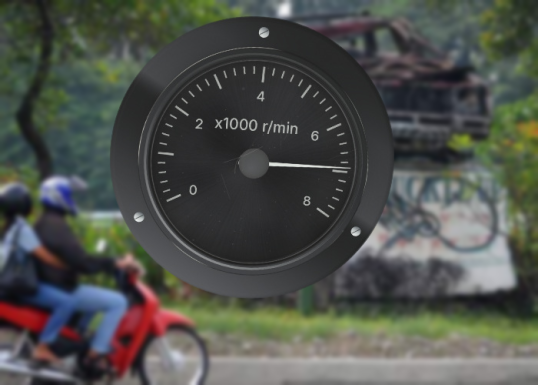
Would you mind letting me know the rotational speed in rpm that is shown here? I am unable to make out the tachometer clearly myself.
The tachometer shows 6900 rpm
